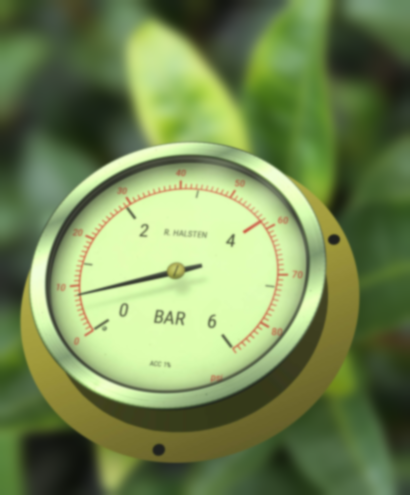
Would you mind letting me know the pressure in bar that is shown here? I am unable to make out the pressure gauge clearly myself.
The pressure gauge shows 0.5 bar
